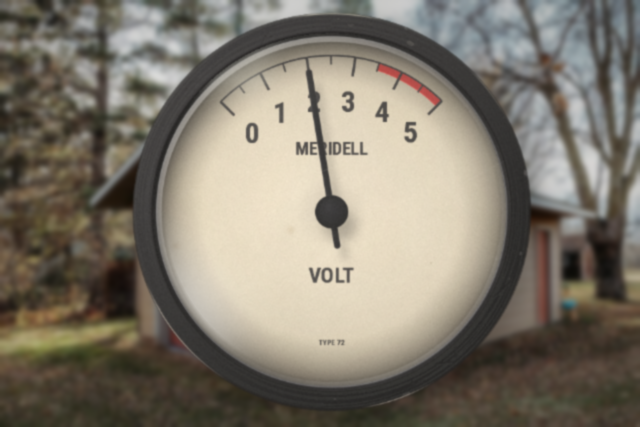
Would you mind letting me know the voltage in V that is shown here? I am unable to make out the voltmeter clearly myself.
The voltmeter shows 2 V
